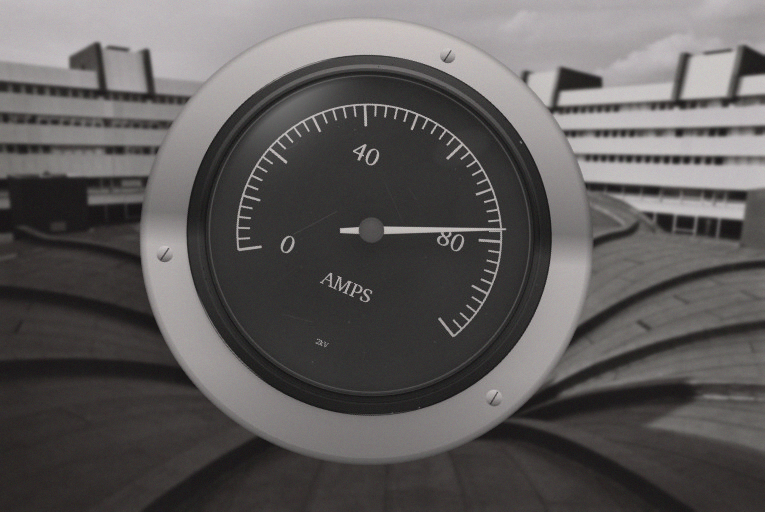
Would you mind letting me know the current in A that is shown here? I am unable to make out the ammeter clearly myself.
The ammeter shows 78 A
